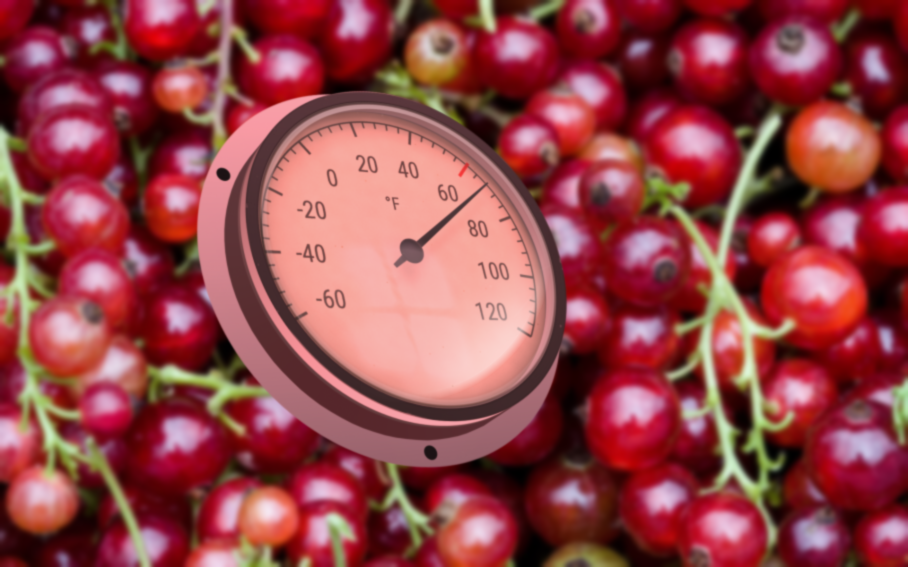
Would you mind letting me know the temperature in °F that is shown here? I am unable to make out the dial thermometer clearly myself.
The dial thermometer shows 68 °F
